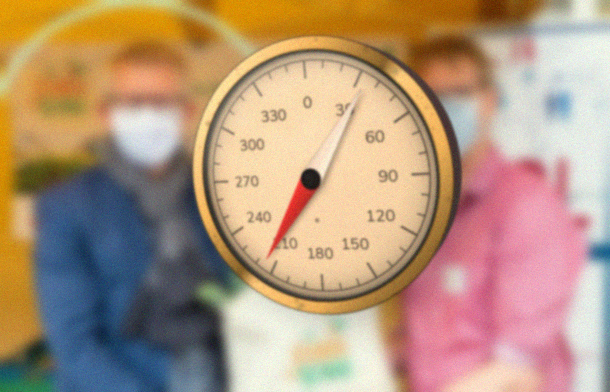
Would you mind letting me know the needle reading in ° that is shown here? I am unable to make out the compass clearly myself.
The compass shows 215 °
